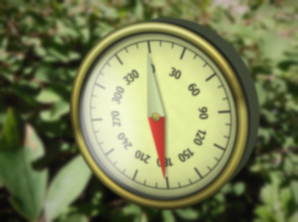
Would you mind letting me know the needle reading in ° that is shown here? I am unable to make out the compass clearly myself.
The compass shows 180 °
